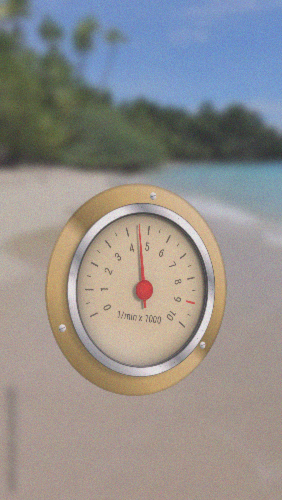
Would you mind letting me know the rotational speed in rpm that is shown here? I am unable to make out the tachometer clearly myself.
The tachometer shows 4500 rpm
